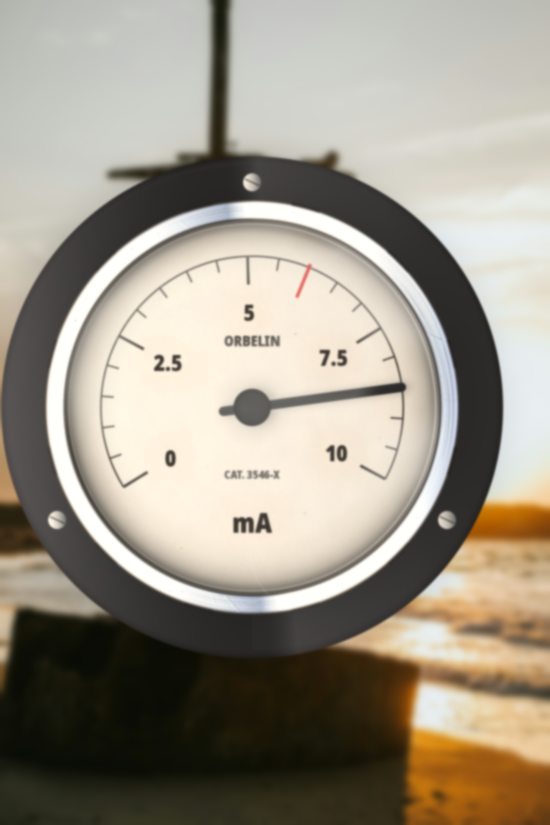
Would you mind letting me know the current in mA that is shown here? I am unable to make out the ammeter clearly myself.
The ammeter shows 8.5 mA
